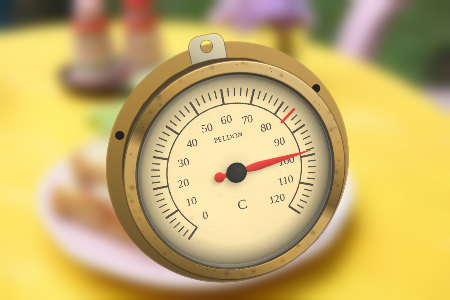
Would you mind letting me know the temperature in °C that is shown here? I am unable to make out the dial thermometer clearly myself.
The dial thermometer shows 98 °C
